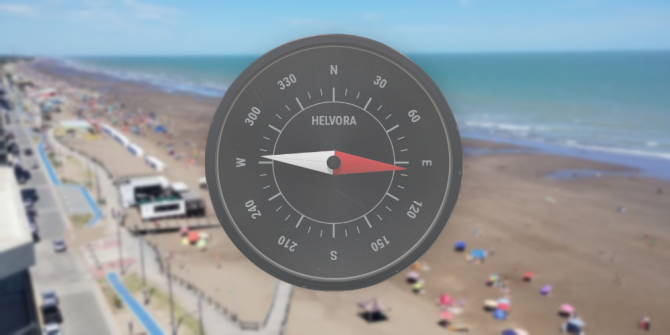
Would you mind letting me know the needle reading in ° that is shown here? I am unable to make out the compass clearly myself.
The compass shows 95 °
